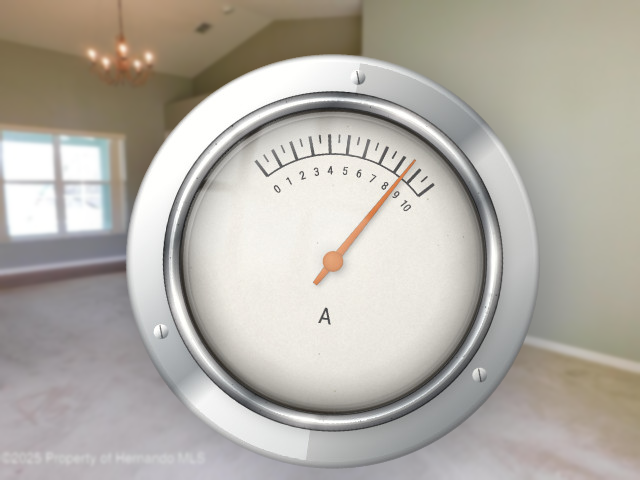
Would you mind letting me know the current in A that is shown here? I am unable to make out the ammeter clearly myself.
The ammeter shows 8.5 A
